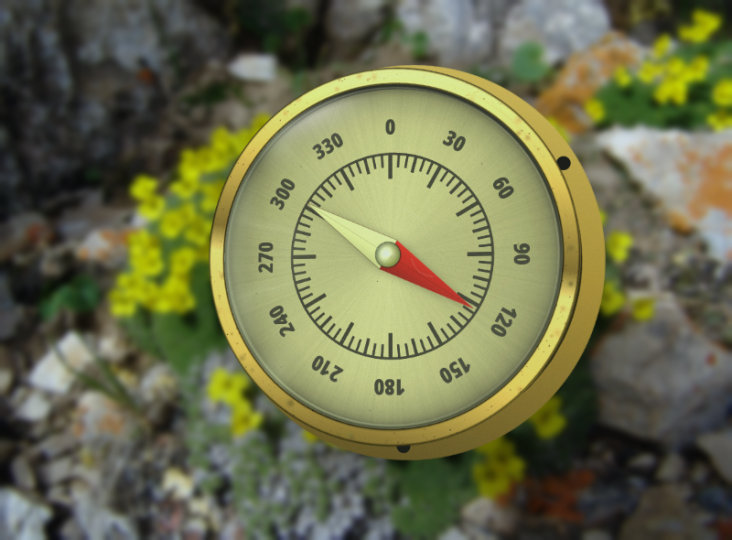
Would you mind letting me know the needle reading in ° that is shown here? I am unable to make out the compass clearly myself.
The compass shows 122.5 °
